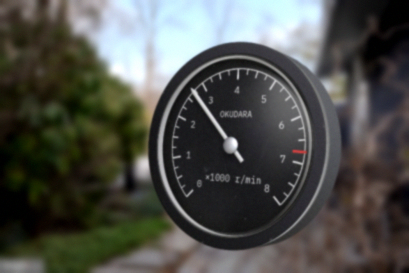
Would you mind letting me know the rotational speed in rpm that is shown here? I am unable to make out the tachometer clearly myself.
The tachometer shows 2750 rpm
